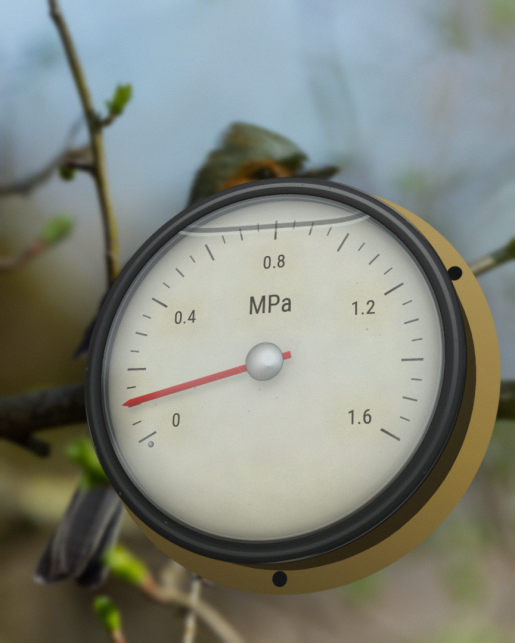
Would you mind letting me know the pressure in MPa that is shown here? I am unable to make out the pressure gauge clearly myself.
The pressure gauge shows 0.1 MPa
